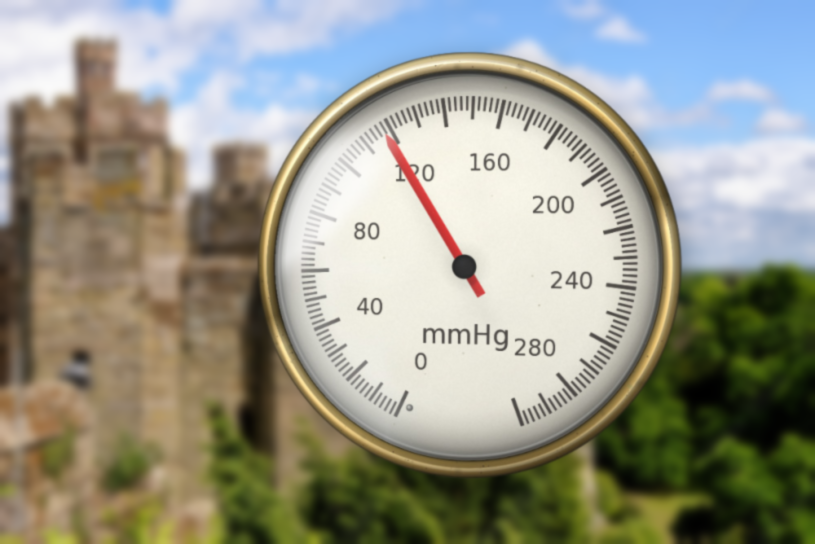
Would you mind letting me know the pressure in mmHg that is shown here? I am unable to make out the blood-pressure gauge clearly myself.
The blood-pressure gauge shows 118 mmHg
